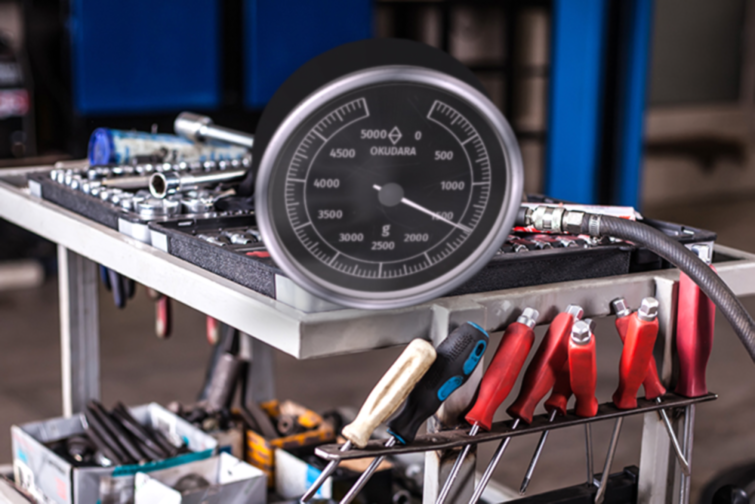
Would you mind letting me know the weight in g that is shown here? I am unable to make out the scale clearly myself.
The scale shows 1500 g
